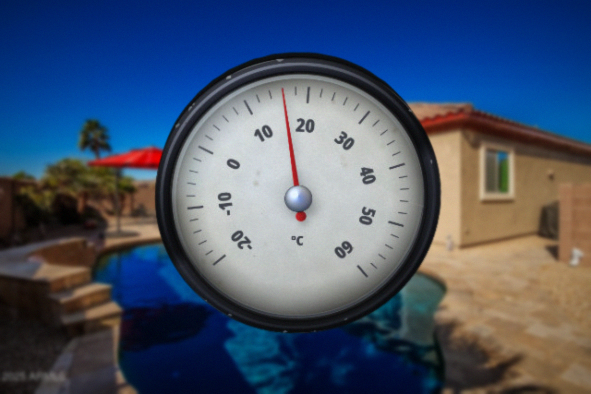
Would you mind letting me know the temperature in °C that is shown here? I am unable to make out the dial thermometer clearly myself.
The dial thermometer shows 16 °C
